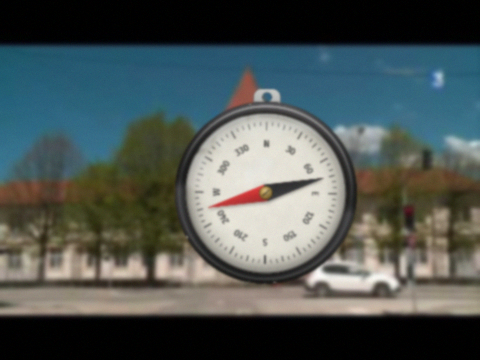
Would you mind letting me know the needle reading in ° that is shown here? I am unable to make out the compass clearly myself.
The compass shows 255 °
